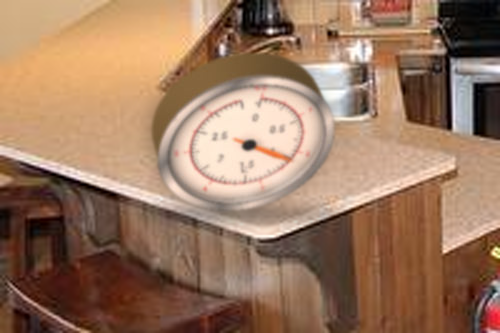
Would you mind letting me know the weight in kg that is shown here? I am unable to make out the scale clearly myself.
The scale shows 1 kg
